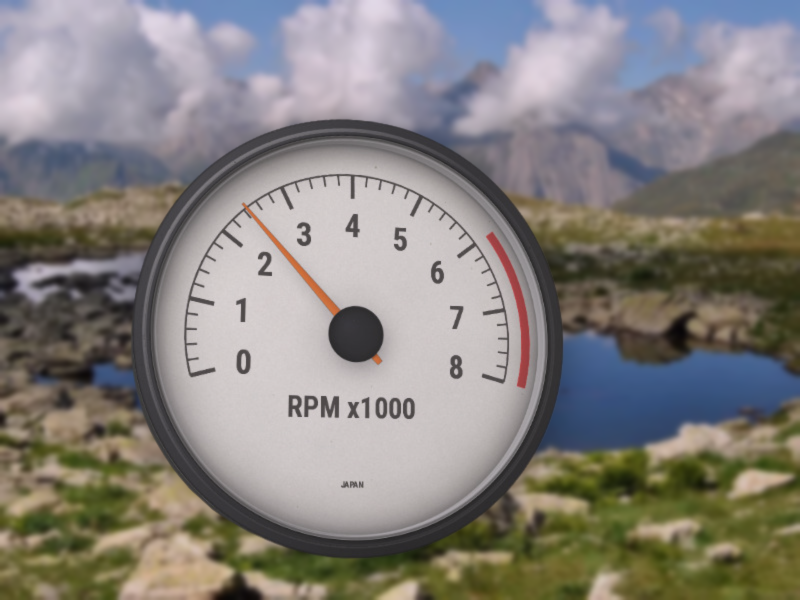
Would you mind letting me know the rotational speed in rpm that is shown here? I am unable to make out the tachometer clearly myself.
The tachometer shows 2400 rpm
